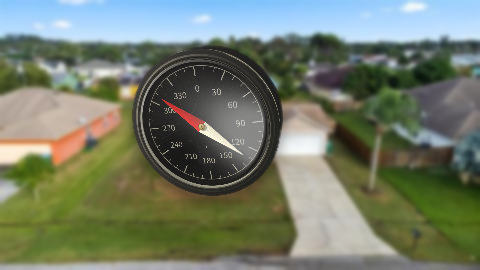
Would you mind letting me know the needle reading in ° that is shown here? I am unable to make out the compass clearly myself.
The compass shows 310 °
